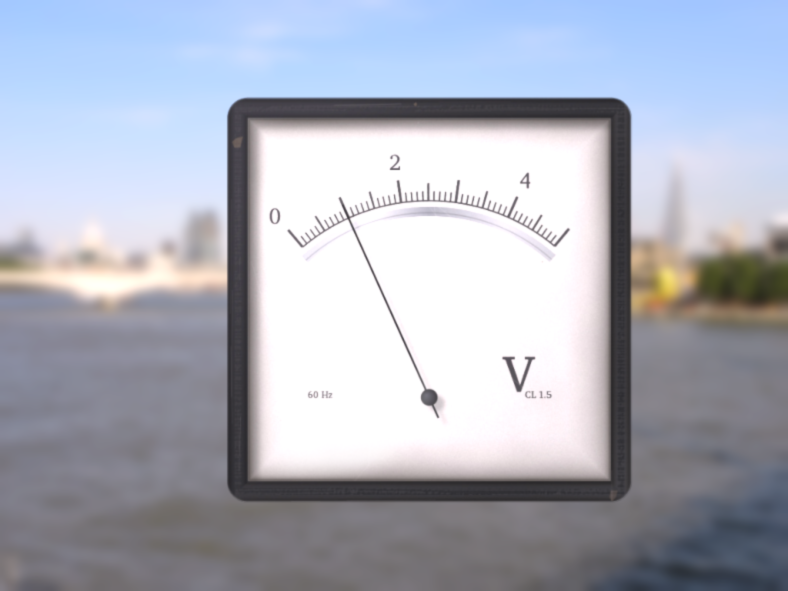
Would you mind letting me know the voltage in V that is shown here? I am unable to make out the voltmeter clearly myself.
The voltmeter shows 1 V
